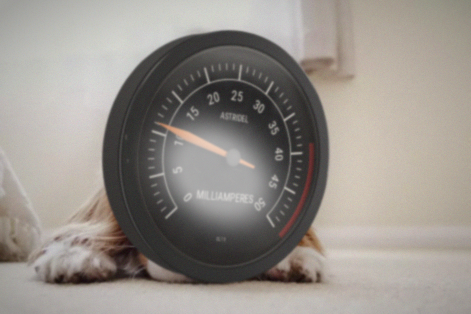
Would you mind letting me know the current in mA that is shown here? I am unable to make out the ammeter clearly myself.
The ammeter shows 11 mA
